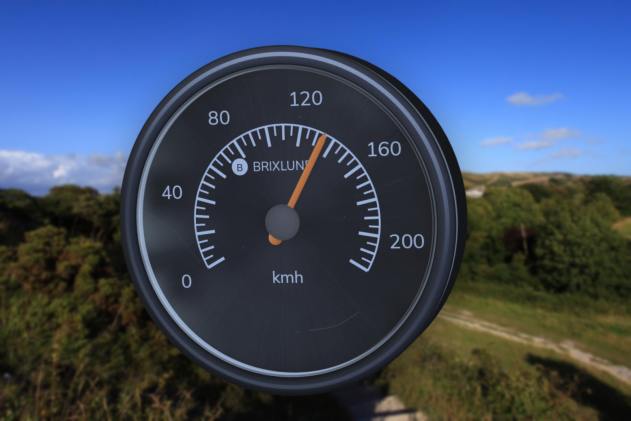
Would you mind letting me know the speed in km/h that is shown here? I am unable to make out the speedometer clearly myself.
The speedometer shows 135 km/h
